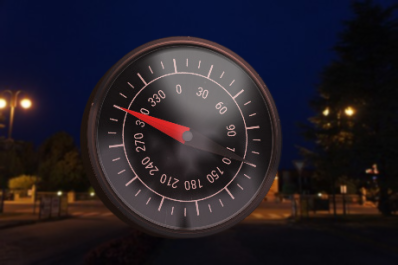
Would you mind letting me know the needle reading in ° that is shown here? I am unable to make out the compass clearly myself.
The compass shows 300 °
